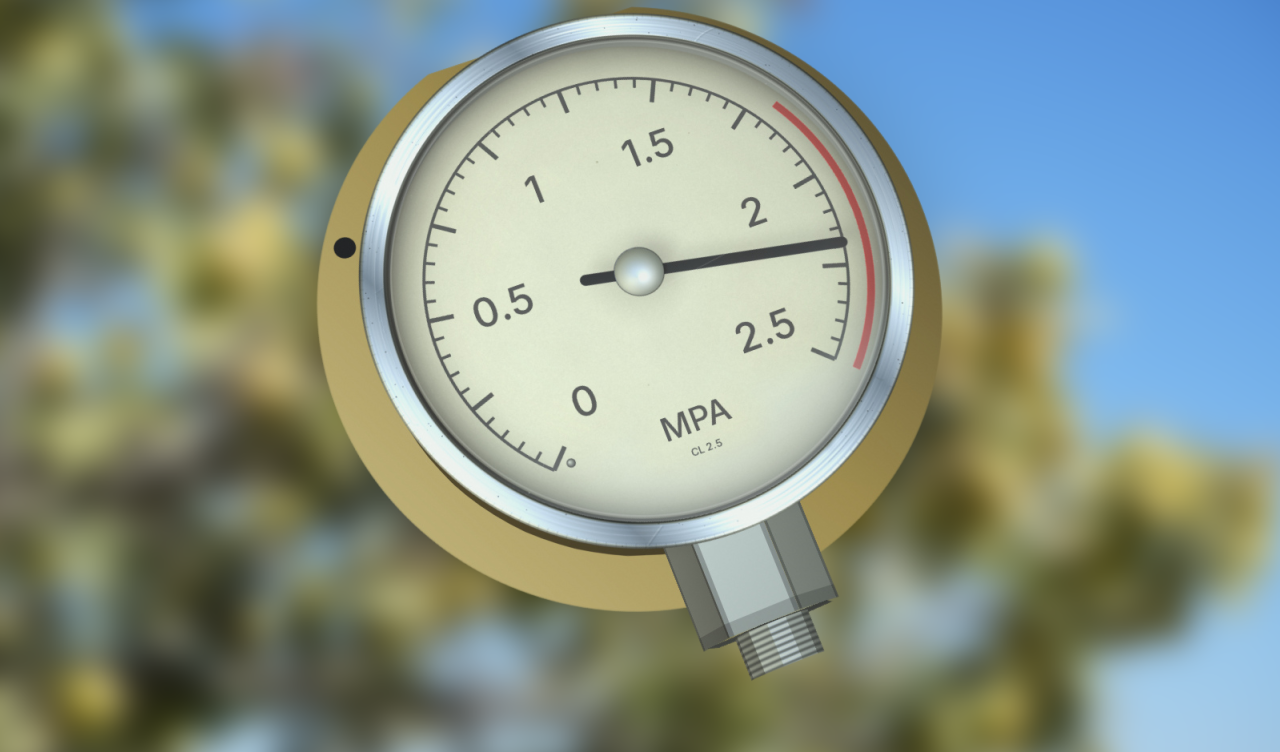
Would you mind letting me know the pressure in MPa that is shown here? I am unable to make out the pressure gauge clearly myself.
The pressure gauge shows 2.2 MPa
